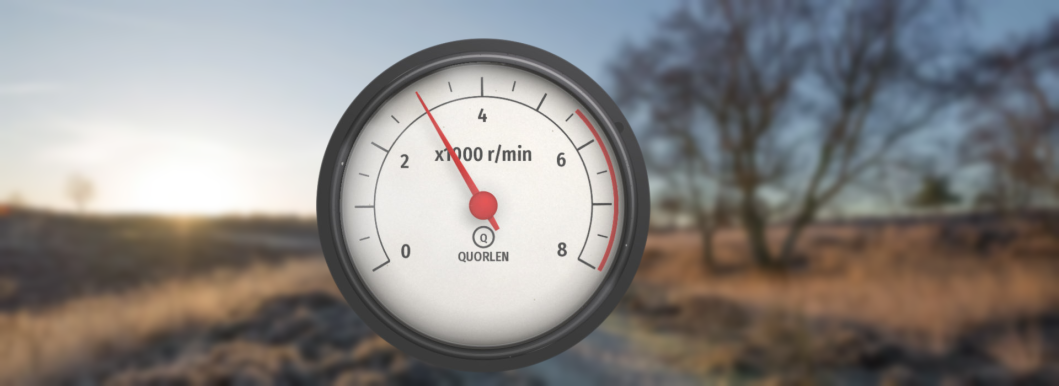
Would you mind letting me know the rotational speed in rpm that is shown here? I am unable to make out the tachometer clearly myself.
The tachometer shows 3000 rpm
